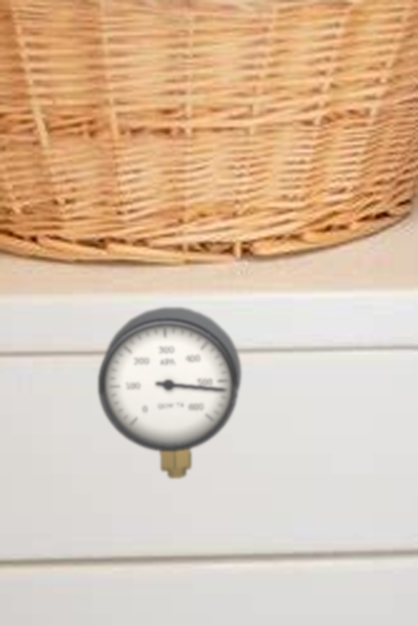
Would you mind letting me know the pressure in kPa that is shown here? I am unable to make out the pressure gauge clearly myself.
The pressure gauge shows 520 kPa
